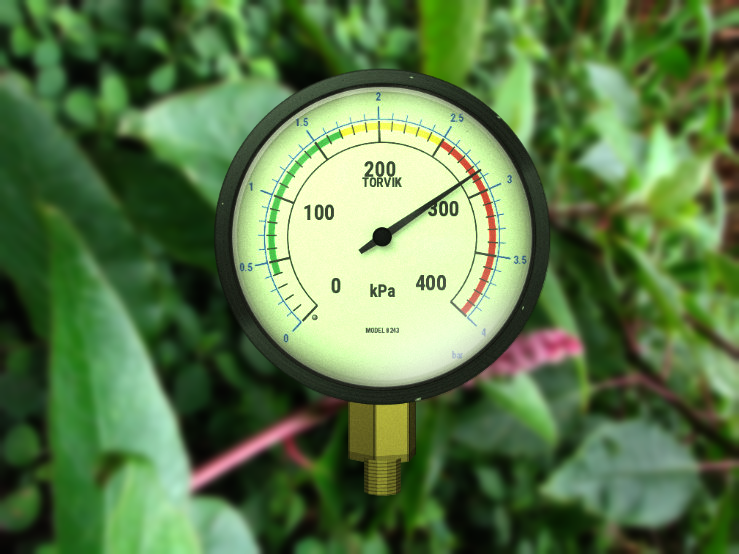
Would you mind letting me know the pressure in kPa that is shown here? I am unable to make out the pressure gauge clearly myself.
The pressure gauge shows 285 kPa
